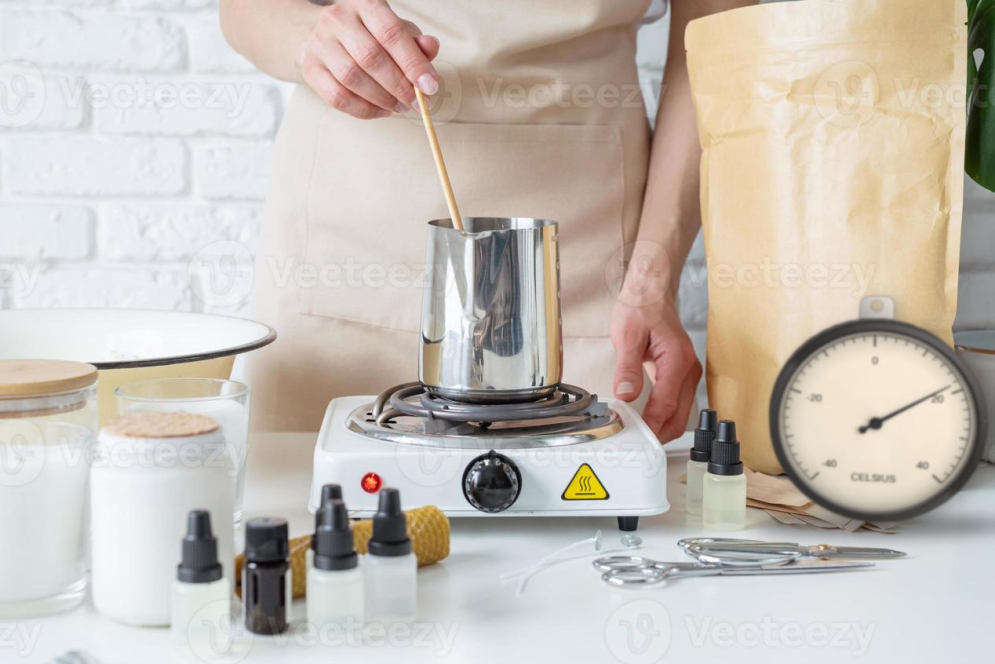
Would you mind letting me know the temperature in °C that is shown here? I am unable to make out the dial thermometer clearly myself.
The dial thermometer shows 18 °C
